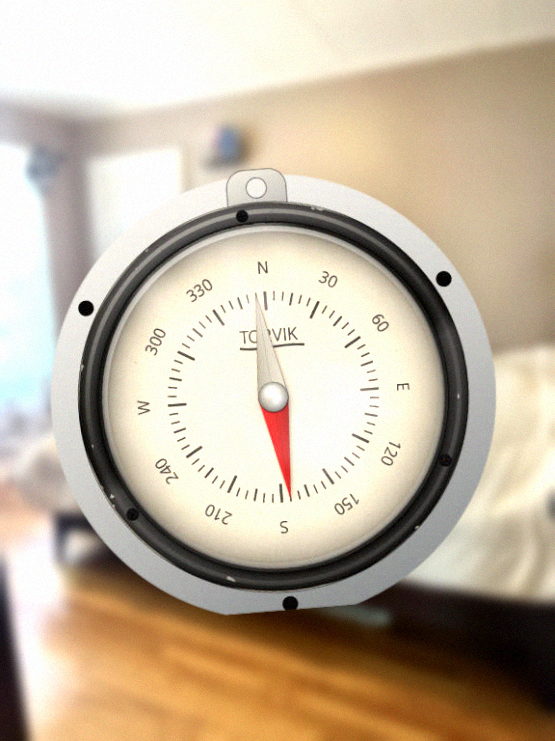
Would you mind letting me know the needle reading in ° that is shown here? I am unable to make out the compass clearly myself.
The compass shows 175 °
